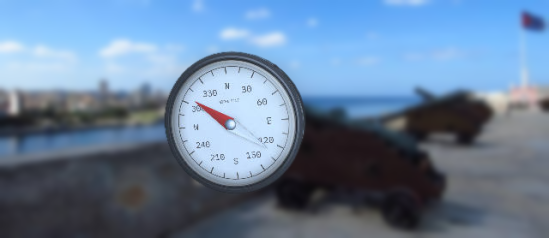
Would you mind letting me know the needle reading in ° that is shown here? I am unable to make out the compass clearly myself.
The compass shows 307.5 °
